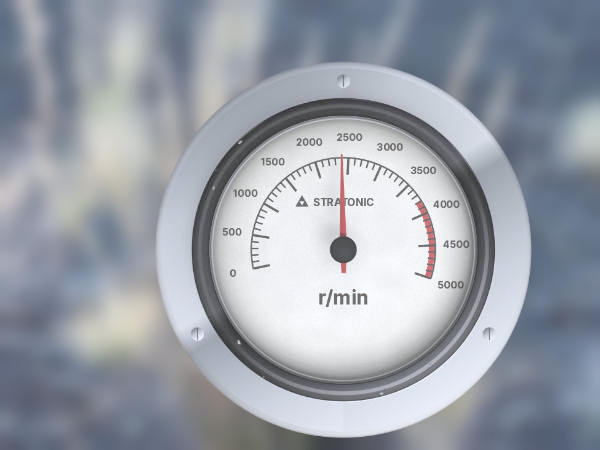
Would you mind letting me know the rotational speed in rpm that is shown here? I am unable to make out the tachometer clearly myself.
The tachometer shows 2400 rpm
